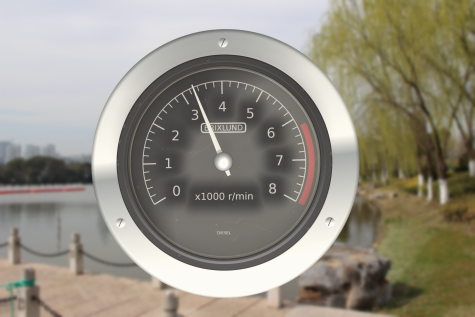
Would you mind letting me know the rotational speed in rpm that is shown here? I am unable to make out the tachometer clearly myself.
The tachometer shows 3300 rpm
